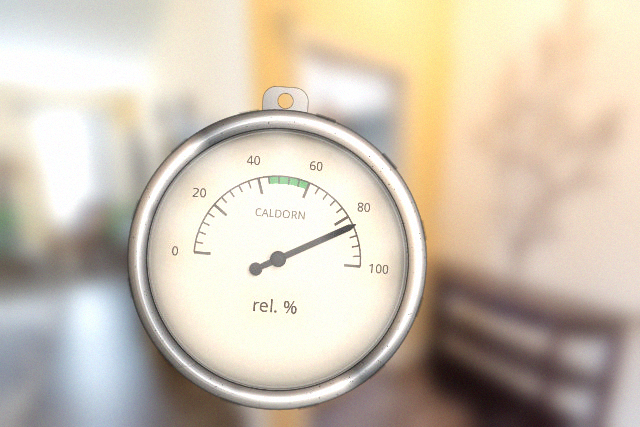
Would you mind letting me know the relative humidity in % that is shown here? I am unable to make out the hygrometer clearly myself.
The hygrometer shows 84 %
